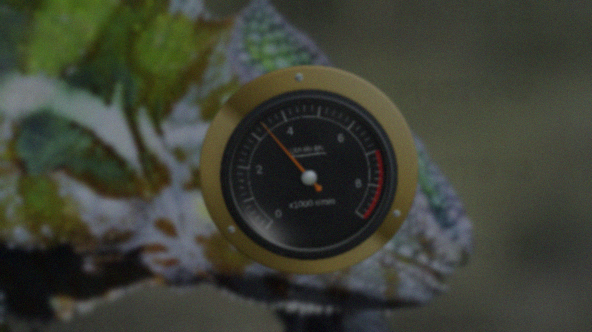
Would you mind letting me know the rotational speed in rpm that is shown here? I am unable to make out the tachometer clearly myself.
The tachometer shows 3400 rpm
